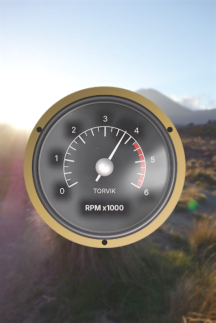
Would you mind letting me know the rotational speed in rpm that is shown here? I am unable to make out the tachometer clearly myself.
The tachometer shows 3750 rpm
